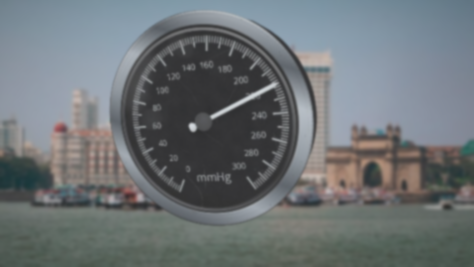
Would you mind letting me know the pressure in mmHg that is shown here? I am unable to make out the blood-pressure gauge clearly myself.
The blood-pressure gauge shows 220 mmHg
